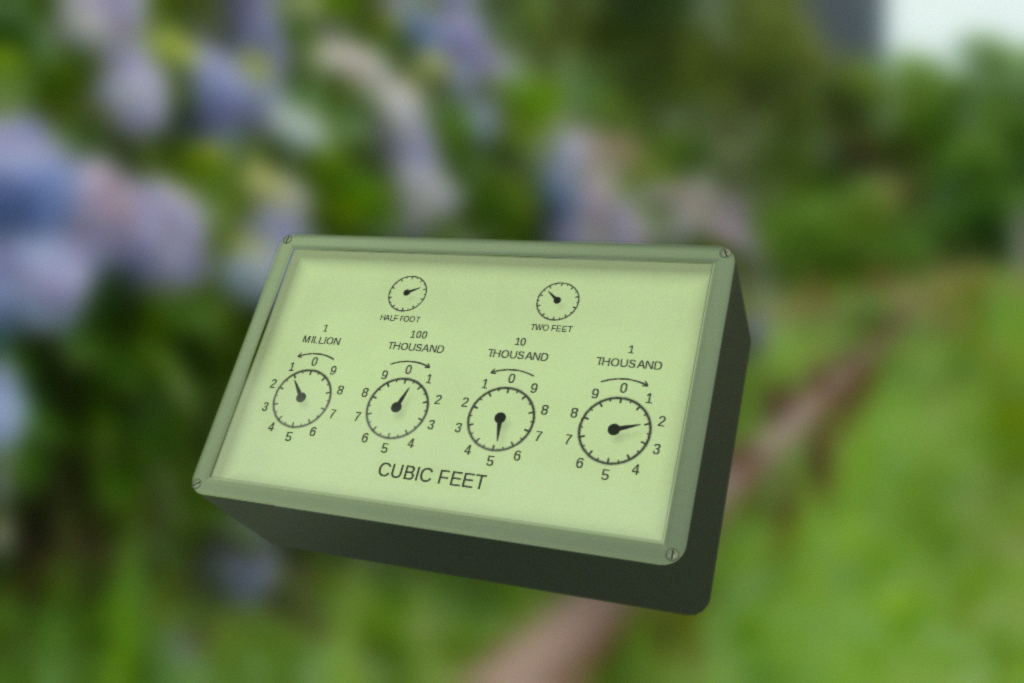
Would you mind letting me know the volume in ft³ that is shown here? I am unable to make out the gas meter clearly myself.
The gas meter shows 105200 ft³
